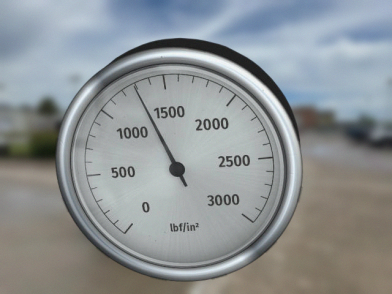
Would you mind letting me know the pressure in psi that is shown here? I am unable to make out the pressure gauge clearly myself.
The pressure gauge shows 1300 psi
